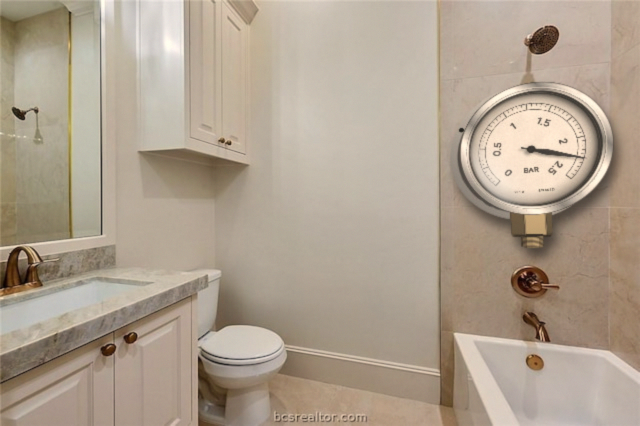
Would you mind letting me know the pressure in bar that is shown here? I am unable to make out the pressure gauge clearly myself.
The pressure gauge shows 2.25 bar
